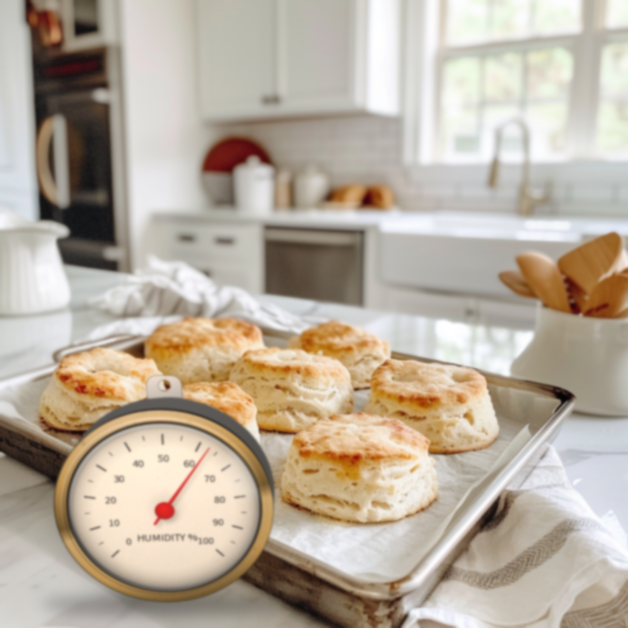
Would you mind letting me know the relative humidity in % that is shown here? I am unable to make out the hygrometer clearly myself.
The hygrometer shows 62.5 %
